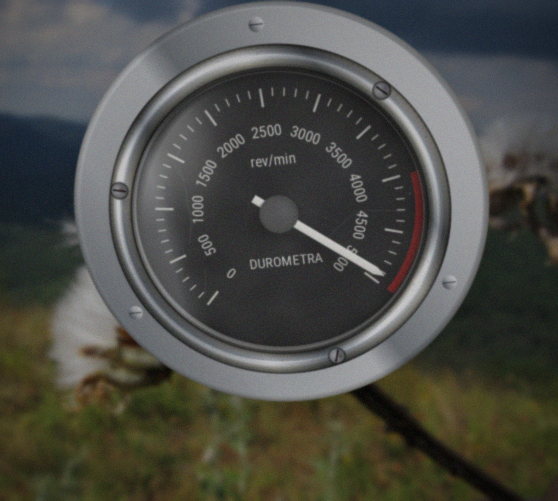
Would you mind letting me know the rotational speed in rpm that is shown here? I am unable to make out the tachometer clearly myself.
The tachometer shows 4900 rpm
